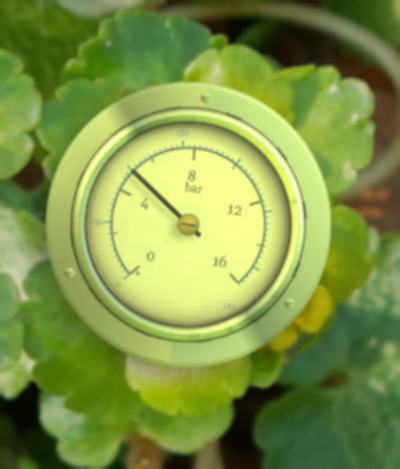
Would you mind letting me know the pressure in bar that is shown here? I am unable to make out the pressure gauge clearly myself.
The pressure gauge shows 5 bar
